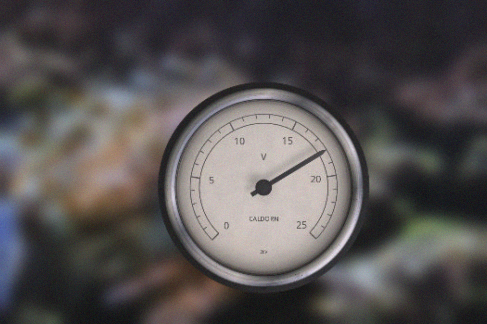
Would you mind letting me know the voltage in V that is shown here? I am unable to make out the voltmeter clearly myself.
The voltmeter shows 18 V
